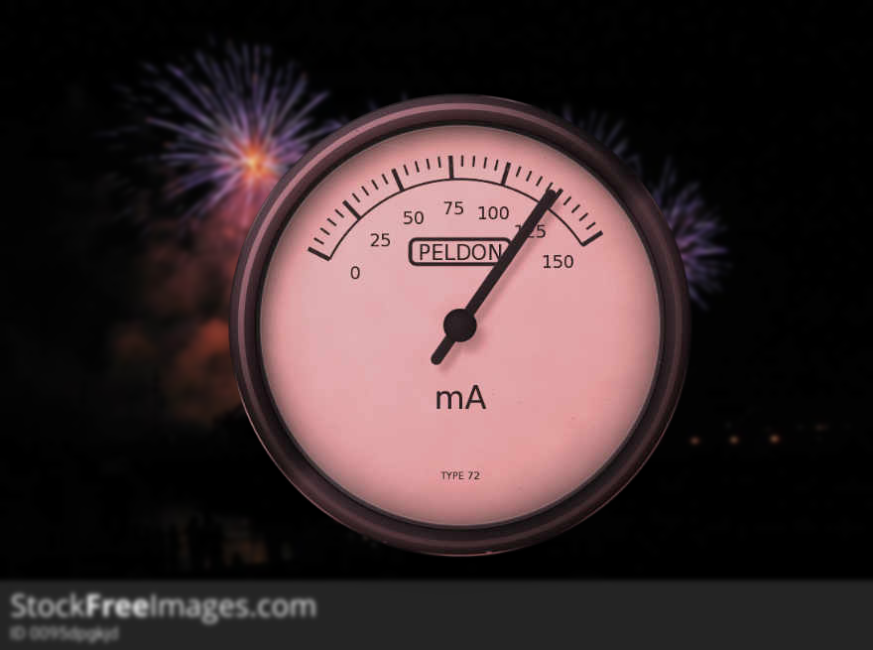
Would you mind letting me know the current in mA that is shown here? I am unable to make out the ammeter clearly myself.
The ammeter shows 122.5 mA
